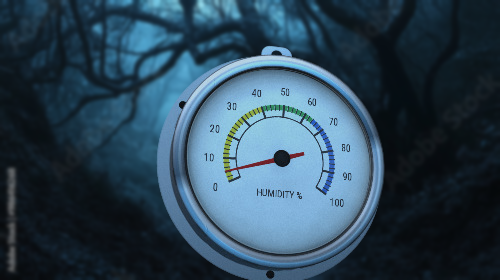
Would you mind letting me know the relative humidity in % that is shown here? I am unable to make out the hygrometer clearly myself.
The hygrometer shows 4 %
